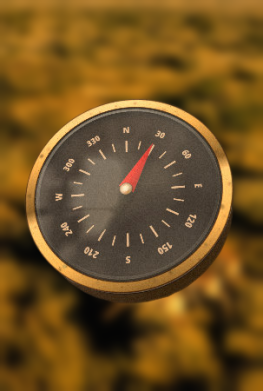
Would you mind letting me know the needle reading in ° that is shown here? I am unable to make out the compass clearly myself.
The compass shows 30 °
